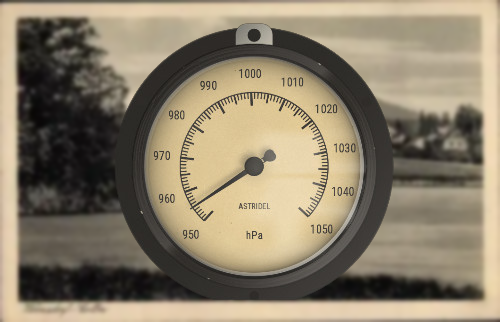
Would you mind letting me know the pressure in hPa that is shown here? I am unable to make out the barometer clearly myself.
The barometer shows 955 hPa
